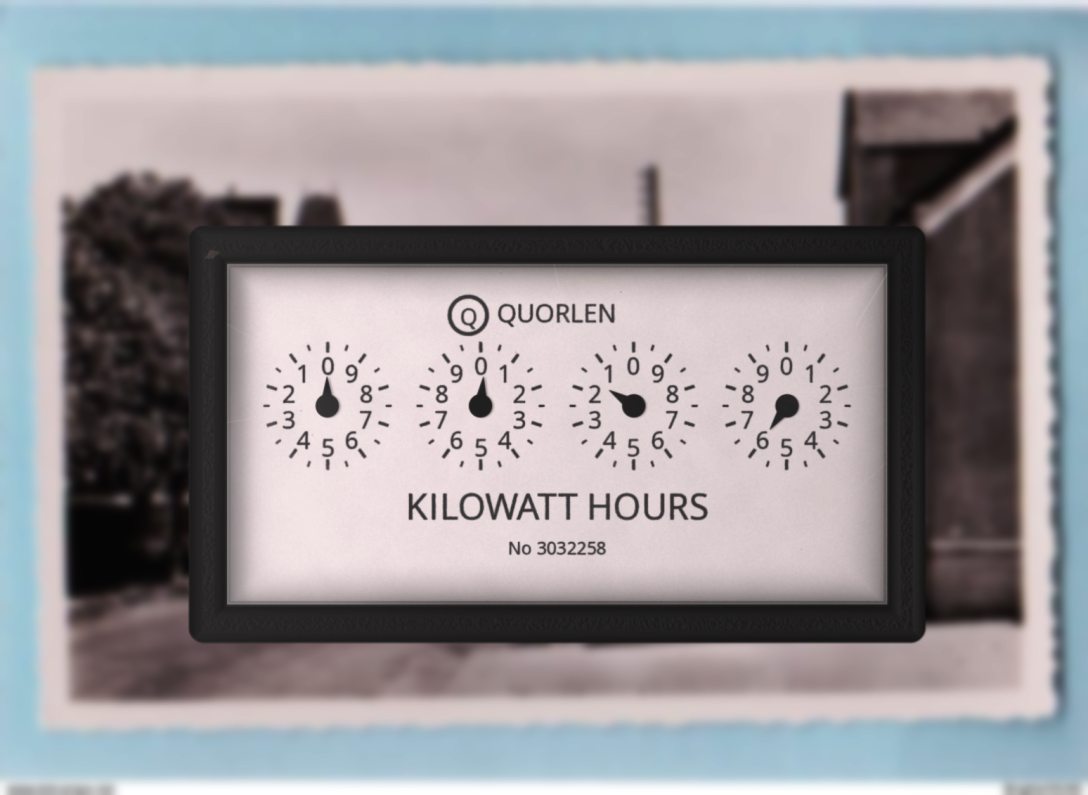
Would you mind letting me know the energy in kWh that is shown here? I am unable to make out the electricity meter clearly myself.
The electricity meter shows 16 kWh
